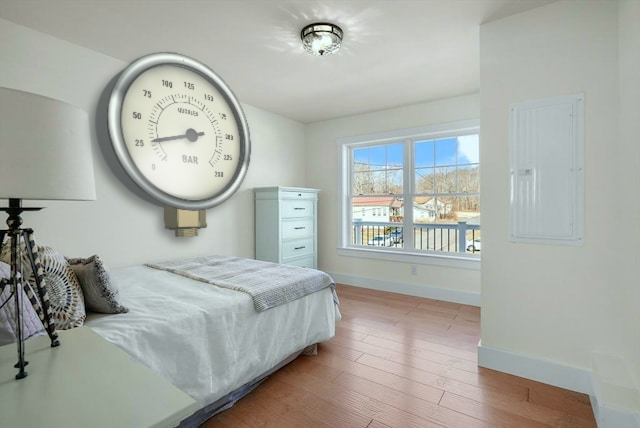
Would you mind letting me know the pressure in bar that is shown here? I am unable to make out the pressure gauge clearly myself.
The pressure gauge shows 25 bar
